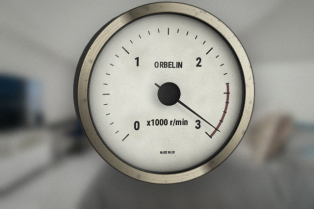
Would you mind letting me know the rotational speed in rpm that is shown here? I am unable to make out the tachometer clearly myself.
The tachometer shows 2900 rpm
